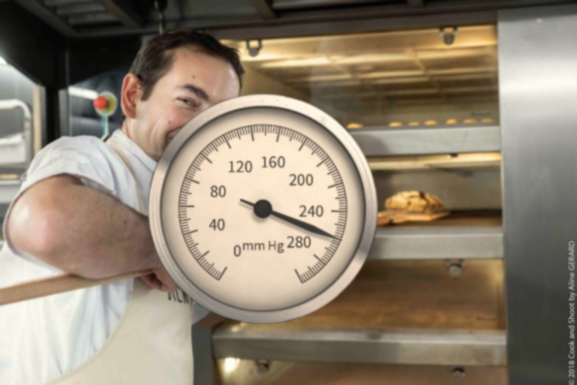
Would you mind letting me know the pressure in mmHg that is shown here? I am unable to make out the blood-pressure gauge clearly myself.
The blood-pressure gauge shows 260 mmHg
